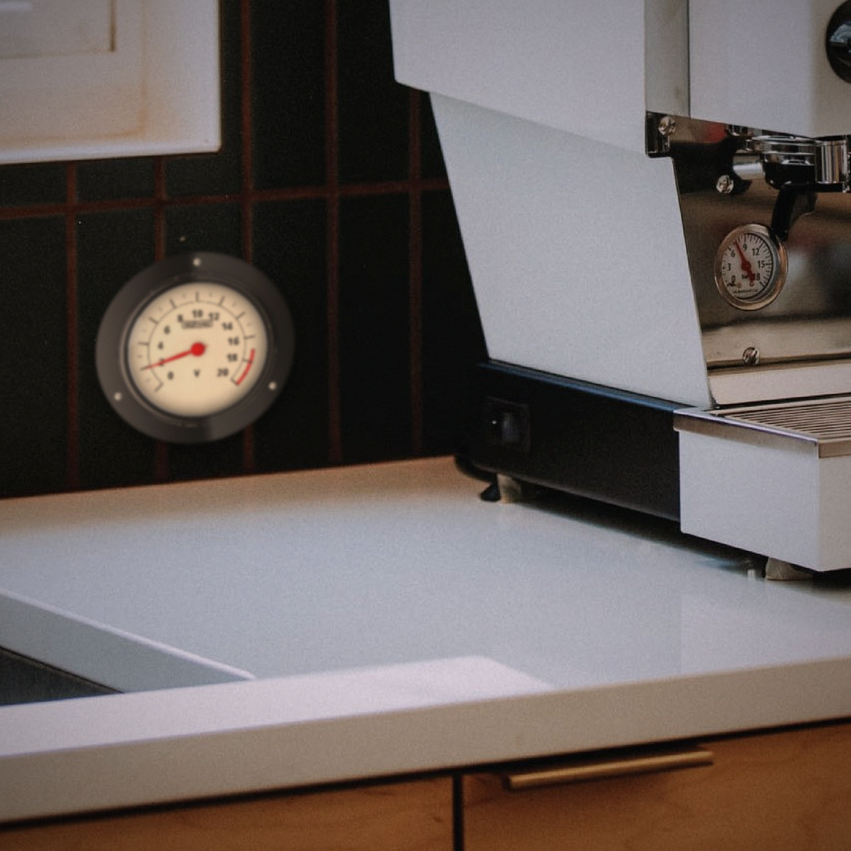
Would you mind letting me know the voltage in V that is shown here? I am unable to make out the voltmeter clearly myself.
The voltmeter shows 2 V
